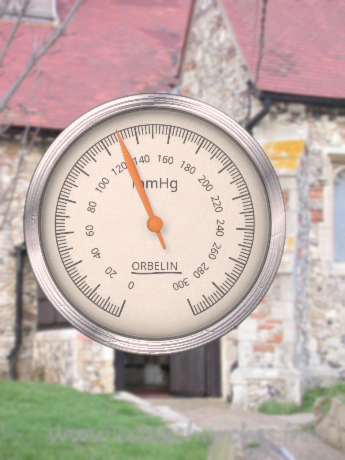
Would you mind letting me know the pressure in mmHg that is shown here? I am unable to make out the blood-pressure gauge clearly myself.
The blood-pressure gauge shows 130 mmHg
